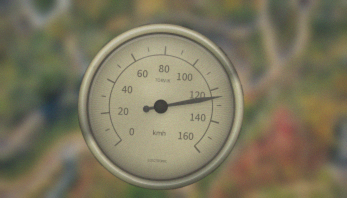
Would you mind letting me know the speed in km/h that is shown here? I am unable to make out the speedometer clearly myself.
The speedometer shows 125 km/h
